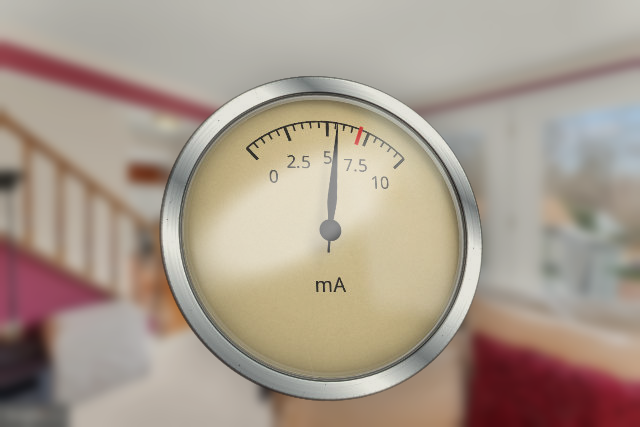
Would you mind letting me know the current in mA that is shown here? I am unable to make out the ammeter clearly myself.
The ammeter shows 5.5 mA
